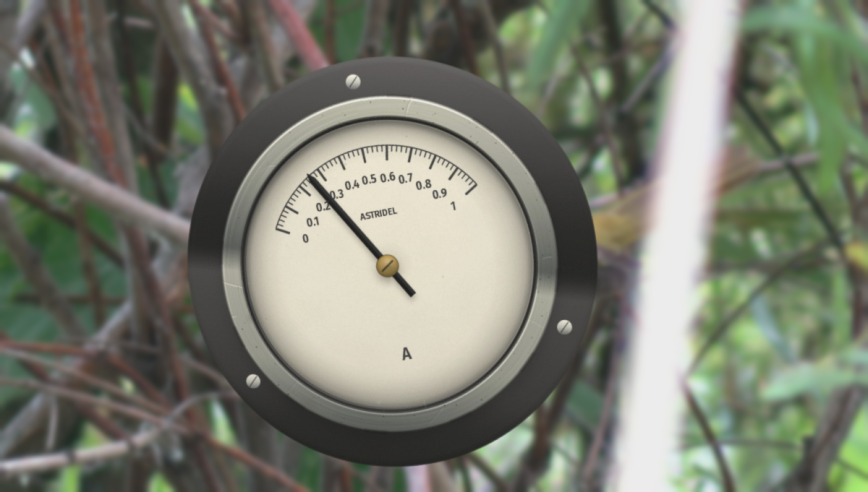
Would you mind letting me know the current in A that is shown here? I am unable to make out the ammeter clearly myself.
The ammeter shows 0.26 A
